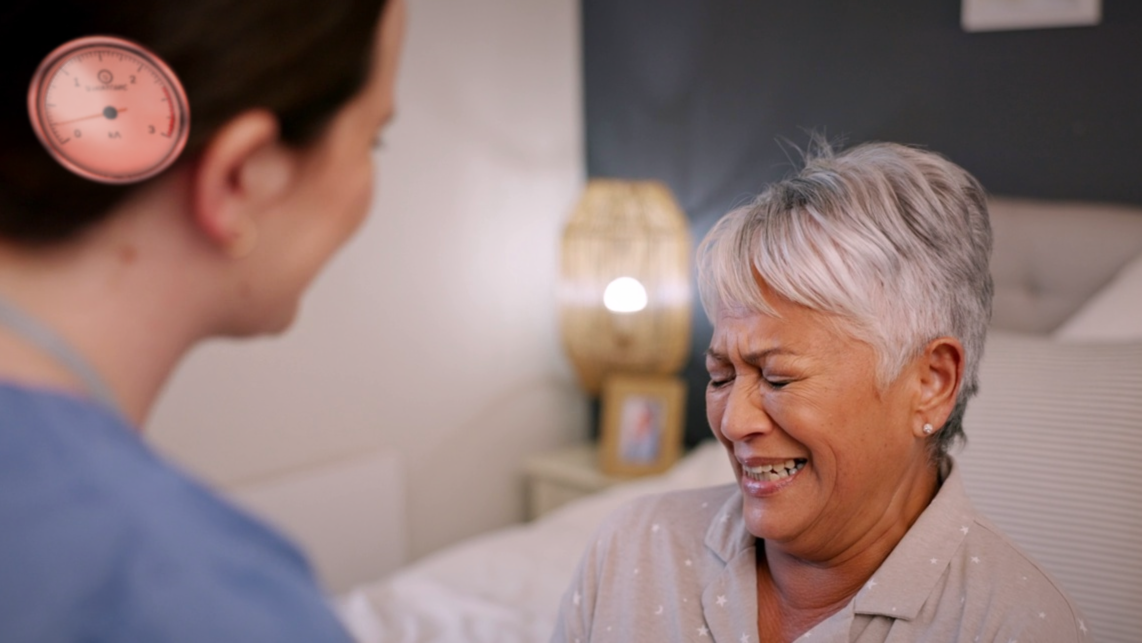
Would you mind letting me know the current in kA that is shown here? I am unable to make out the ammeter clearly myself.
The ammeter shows 0.25 kA
